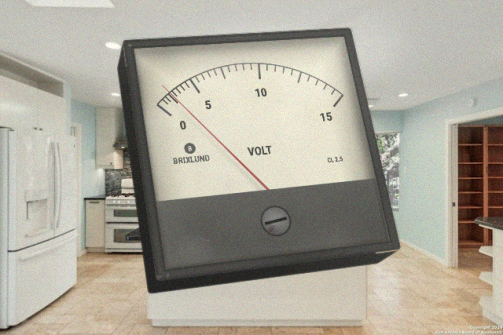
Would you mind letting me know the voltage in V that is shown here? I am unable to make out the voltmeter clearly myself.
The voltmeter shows 2.5 V
